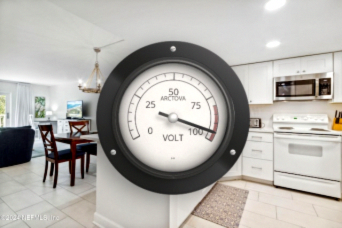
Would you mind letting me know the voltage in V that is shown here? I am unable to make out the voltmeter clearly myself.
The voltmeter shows 95 V
